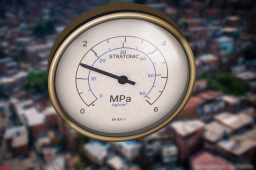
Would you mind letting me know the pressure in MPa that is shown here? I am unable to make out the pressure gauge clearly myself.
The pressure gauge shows 1.5 MPa
